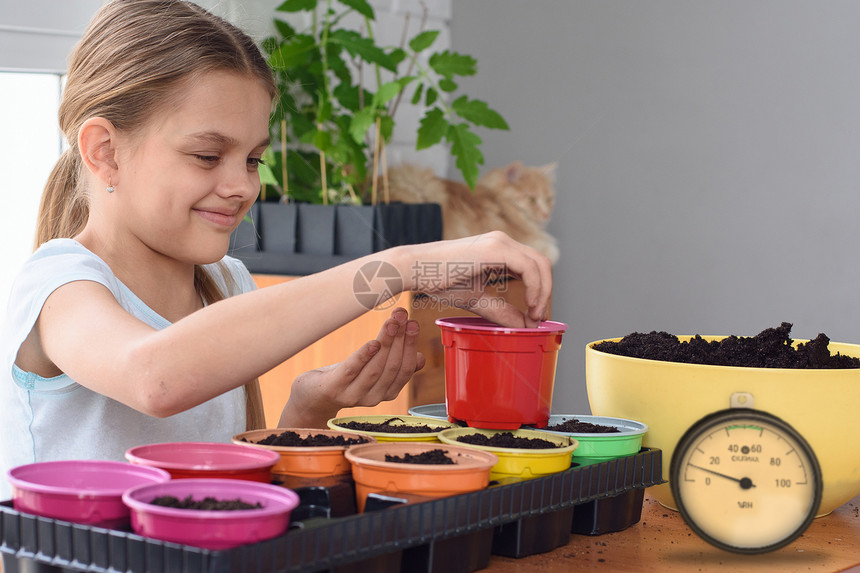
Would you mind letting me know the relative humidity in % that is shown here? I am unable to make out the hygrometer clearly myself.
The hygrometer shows 10 %
